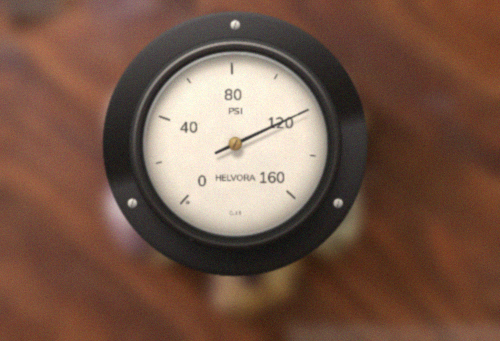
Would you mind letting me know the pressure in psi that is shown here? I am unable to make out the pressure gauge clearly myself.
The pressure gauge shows 120 psi
